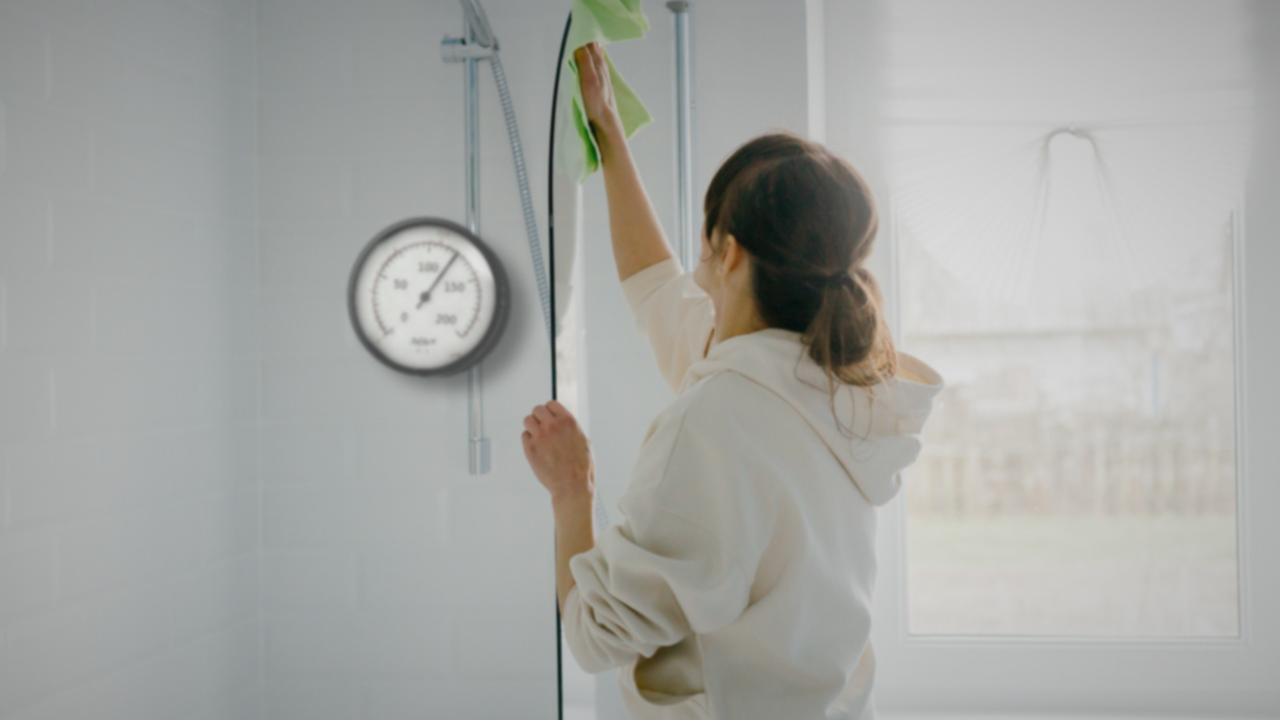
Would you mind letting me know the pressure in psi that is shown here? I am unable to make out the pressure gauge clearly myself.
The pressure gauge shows 125 psi
